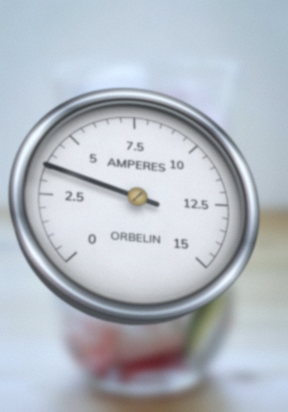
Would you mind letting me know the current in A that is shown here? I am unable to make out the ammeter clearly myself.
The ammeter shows 3.5 A
